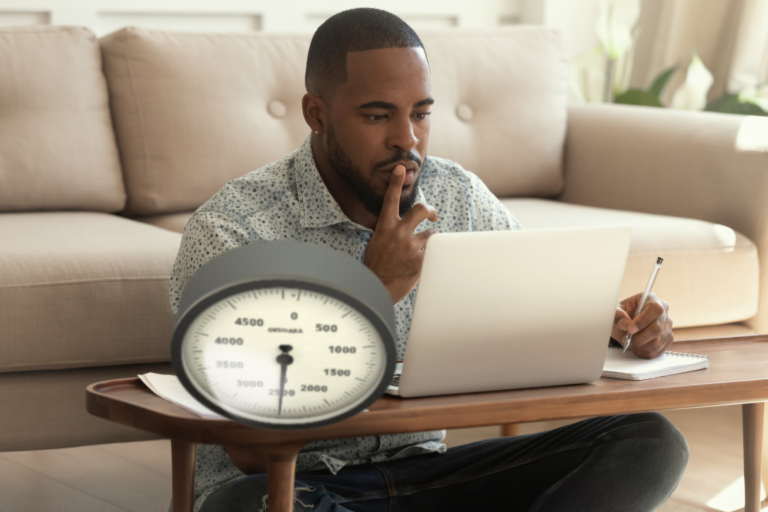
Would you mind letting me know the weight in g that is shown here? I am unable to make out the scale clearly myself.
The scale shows 2500 g
